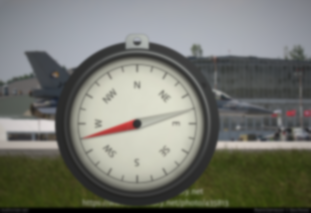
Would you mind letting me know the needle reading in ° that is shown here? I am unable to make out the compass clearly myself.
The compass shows 255 °
